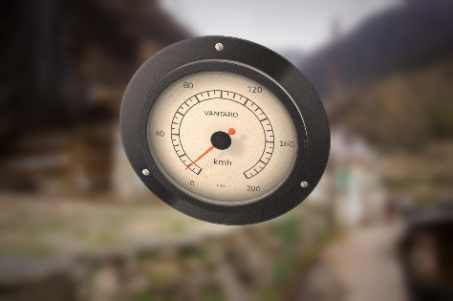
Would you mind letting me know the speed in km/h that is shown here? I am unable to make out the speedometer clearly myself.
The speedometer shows 10 km/h
